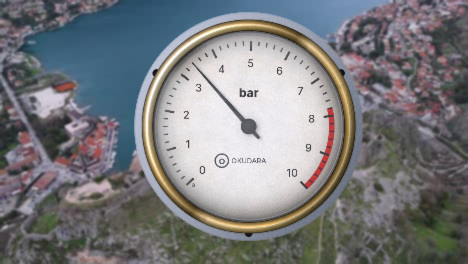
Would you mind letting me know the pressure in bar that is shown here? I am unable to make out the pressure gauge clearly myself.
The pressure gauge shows 3.4 bar
